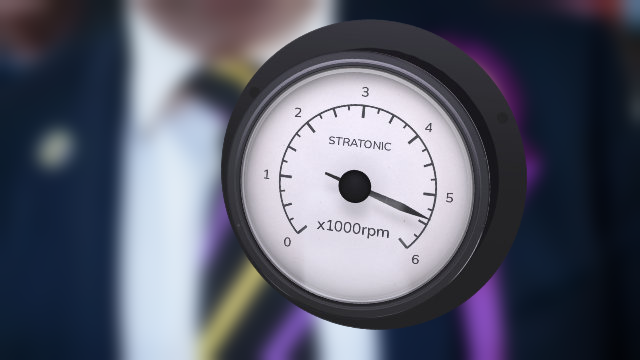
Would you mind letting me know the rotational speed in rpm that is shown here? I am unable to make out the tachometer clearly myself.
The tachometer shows 5375 rpm
